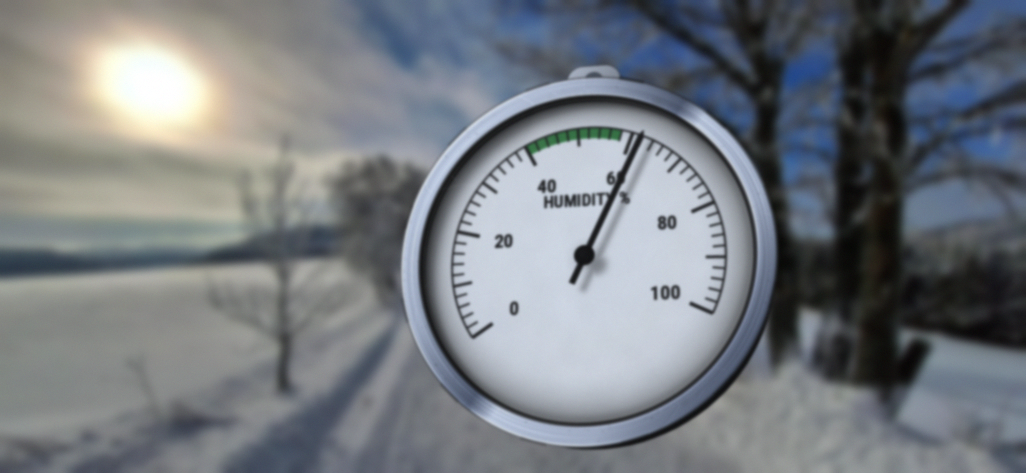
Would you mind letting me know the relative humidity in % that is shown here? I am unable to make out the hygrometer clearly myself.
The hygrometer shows 62 %
